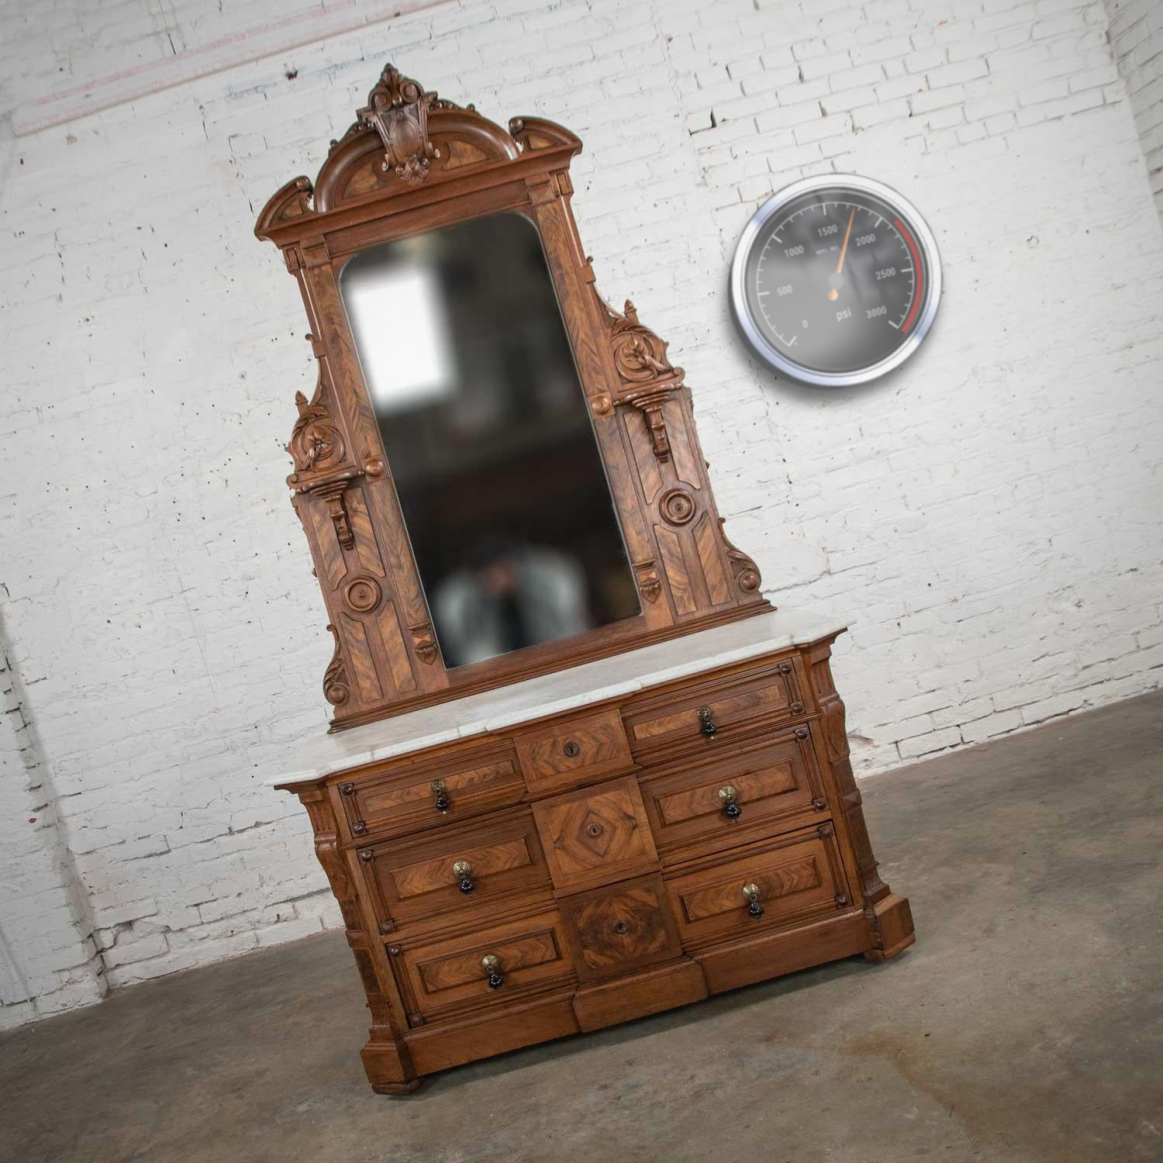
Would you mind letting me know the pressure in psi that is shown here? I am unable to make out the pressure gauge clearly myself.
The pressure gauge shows 1750 psi
